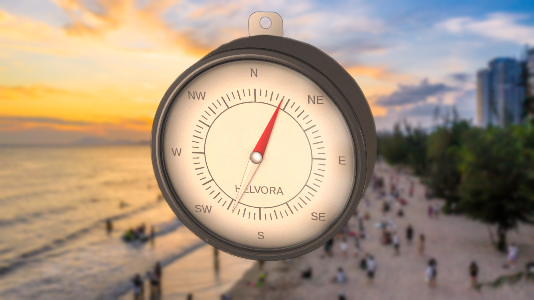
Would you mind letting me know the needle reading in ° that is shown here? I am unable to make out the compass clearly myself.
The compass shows 25 °
